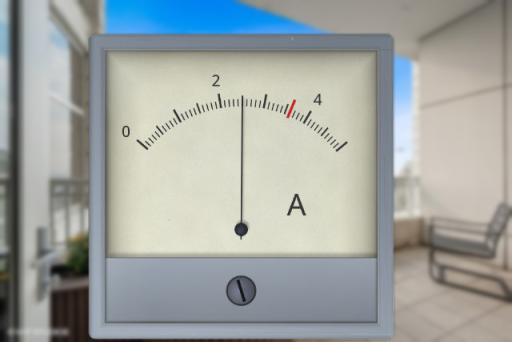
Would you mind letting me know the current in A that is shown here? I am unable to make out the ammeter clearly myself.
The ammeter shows 2.5 A
